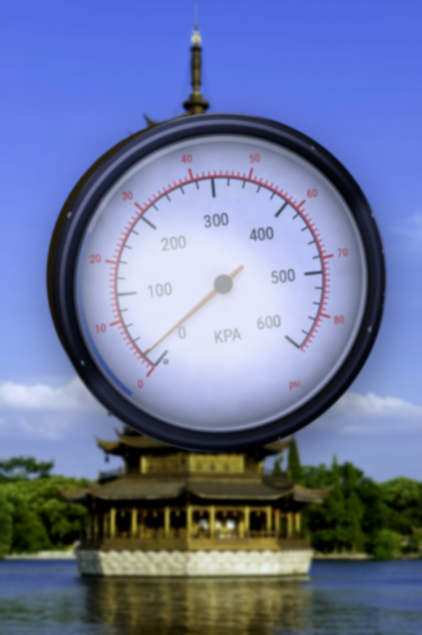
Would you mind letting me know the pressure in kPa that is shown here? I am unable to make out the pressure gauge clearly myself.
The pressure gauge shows 20 kPa
